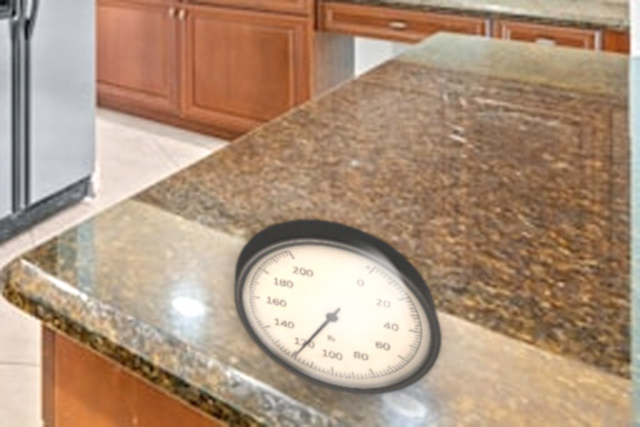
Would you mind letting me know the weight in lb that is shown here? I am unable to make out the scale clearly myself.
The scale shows 120 lb
